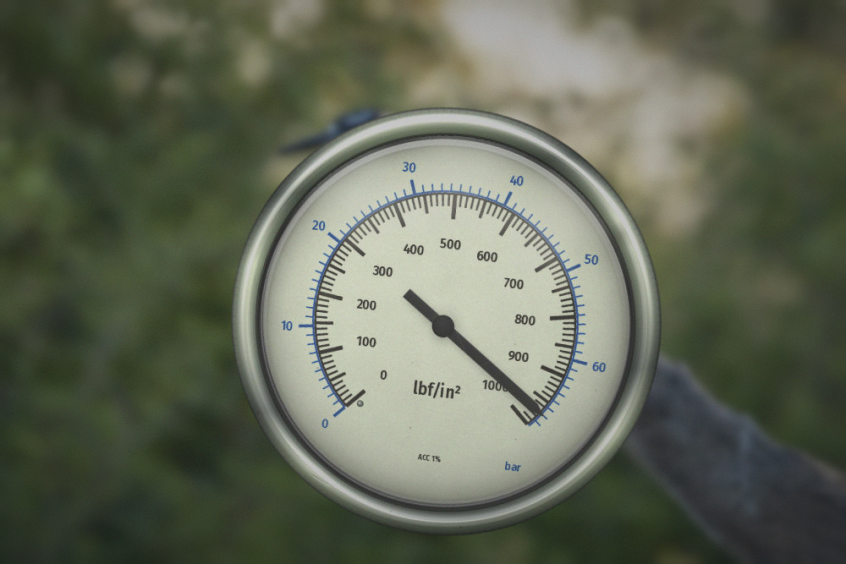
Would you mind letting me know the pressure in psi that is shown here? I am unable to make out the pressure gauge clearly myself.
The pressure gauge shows 970 psi
